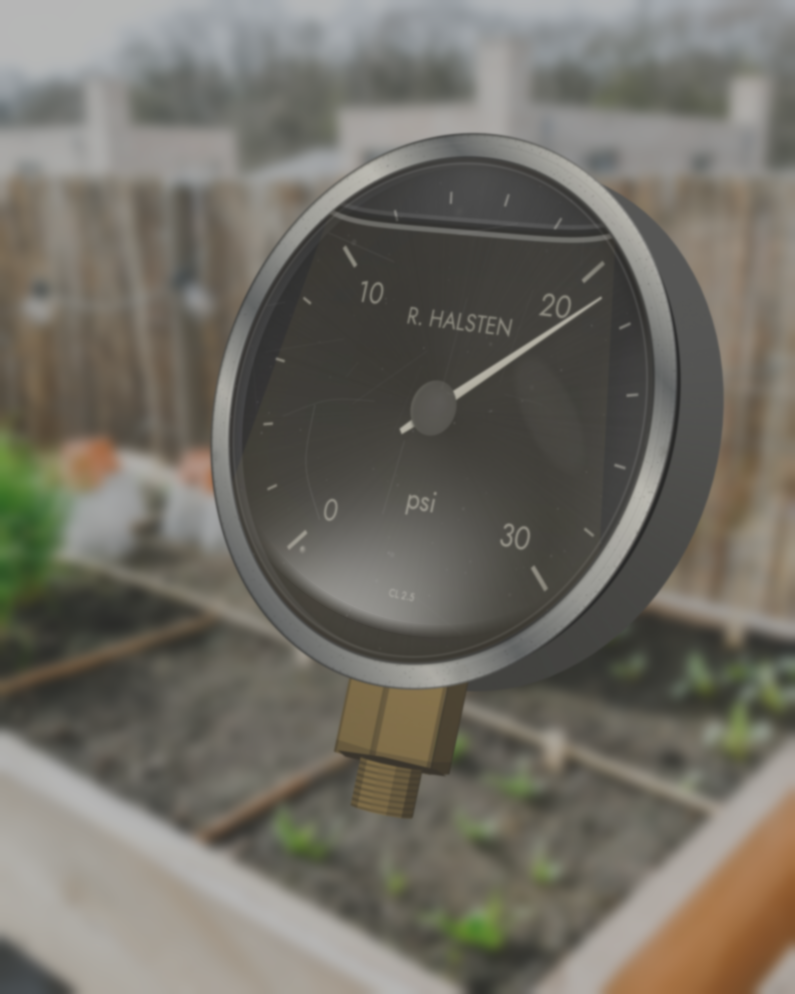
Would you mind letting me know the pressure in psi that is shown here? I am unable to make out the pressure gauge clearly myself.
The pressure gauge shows 21 psi
